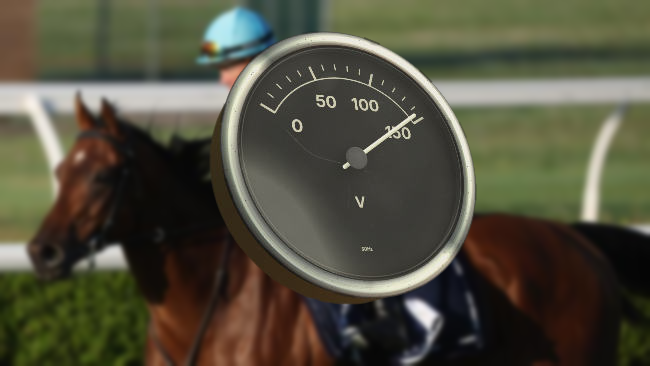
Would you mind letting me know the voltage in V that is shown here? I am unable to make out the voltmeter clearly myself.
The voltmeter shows 145 V
